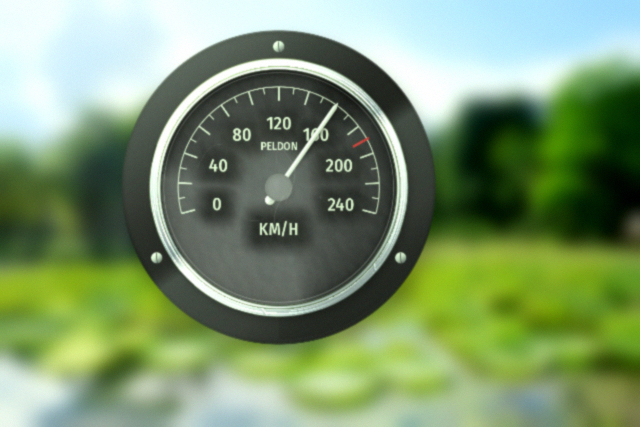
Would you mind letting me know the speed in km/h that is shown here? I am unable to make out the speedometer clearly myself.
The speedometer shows 160 km/h
